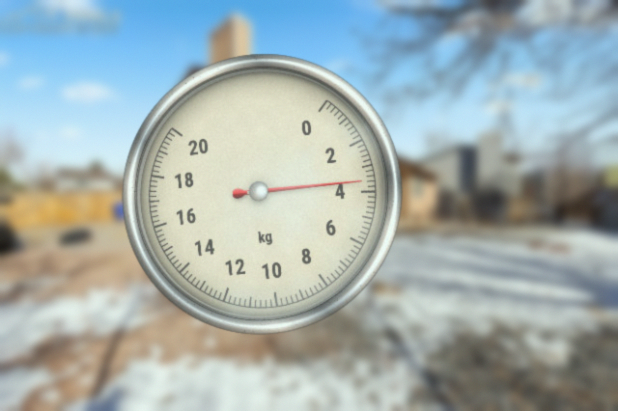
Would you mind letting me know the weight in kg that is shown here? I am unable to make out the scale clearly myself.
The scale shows 3.6 kg
